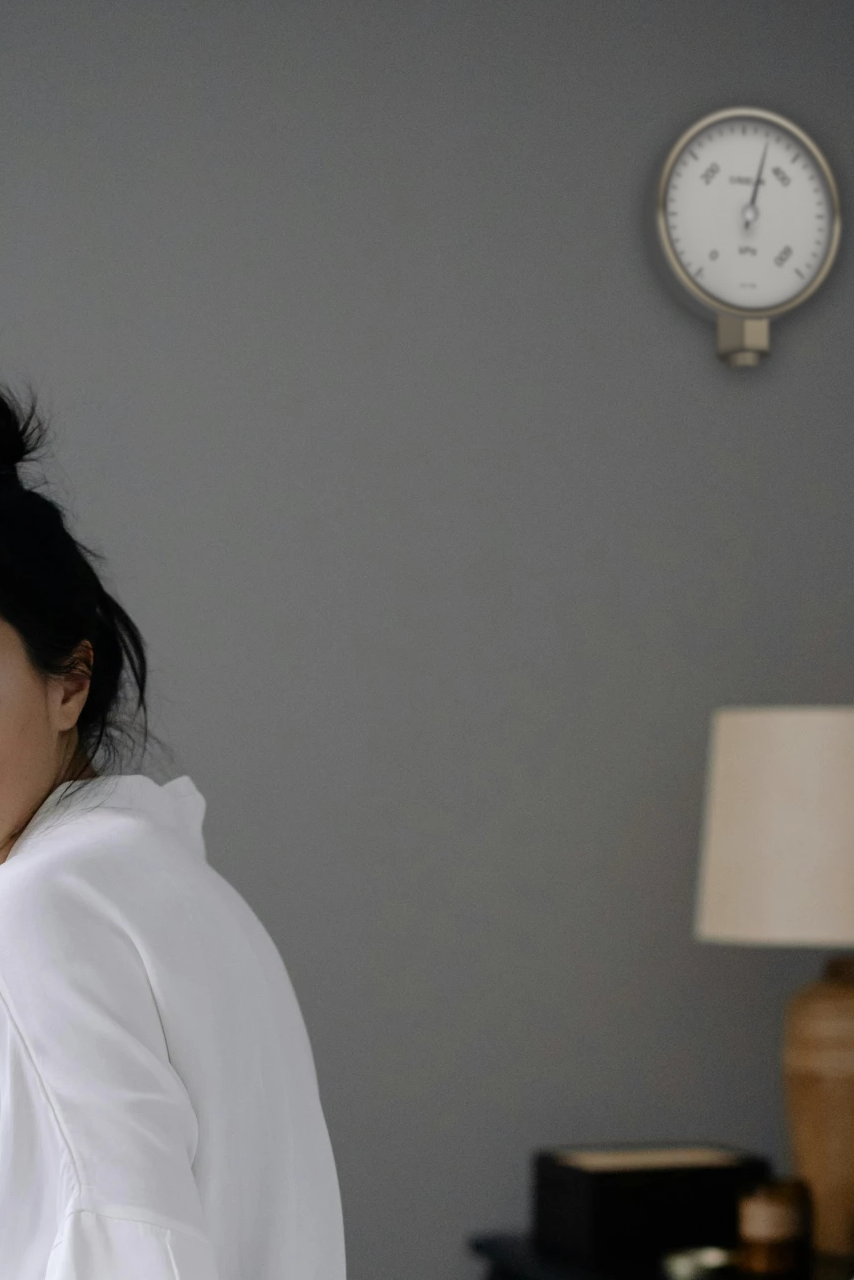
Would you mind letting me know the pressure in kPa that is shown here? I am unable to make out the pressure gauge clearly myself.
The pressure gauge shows 340 kPa
